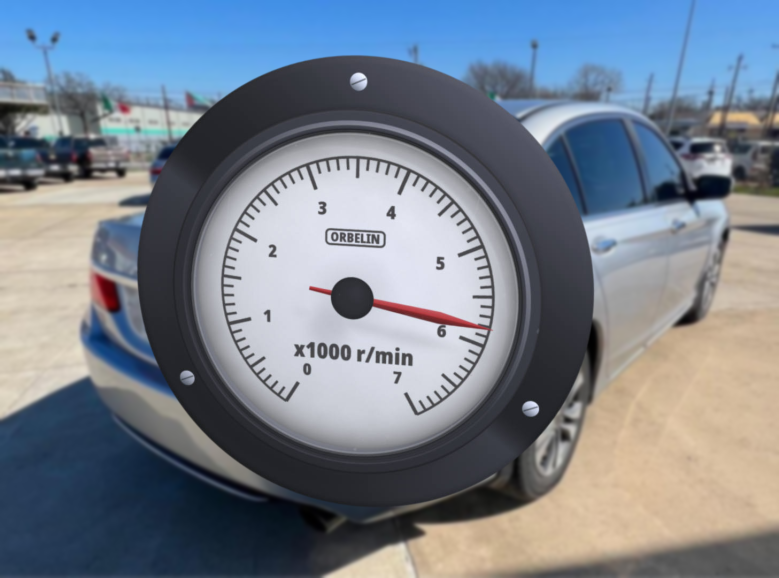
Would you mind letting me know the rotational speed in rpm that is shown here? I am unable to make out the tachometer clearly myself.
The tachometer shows 5800 rpm
